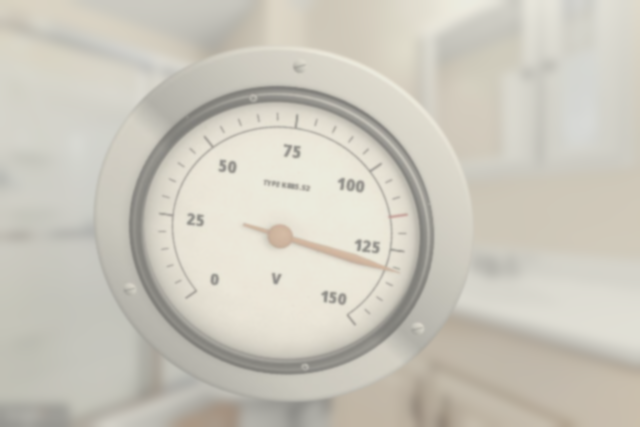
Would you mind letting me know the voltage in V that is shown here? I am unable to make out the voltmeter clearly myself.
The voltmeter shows 130 V
